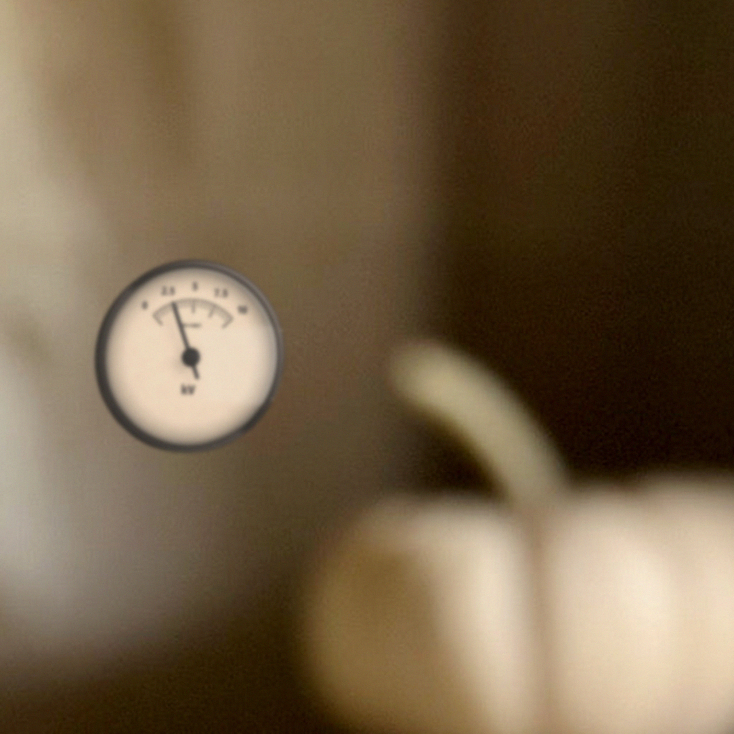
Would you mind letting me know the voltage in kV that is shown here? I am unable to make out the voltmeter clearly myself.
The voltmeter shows 2.5 kV
